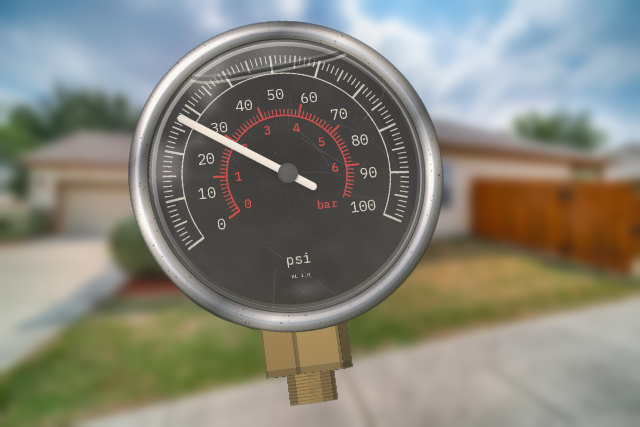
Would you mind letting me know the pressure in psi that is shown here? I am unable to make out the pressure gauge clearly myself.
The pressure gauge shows 27 psi
